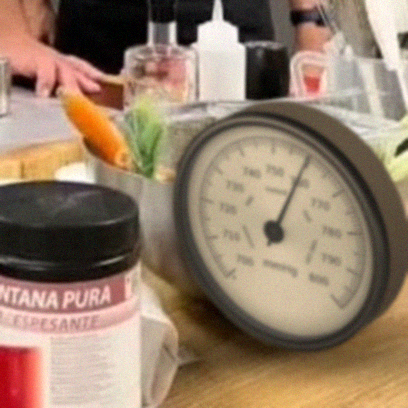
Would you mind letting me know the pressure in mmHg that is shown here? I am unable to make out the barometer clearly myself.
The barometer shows 760 mmHg
